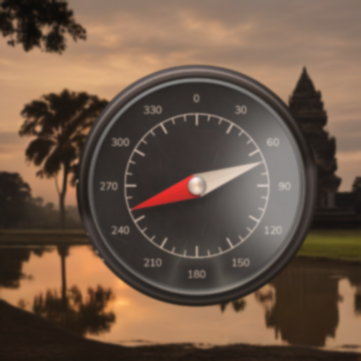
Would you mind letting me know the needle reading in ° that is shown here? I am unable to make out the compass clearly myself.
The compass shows 250 °
